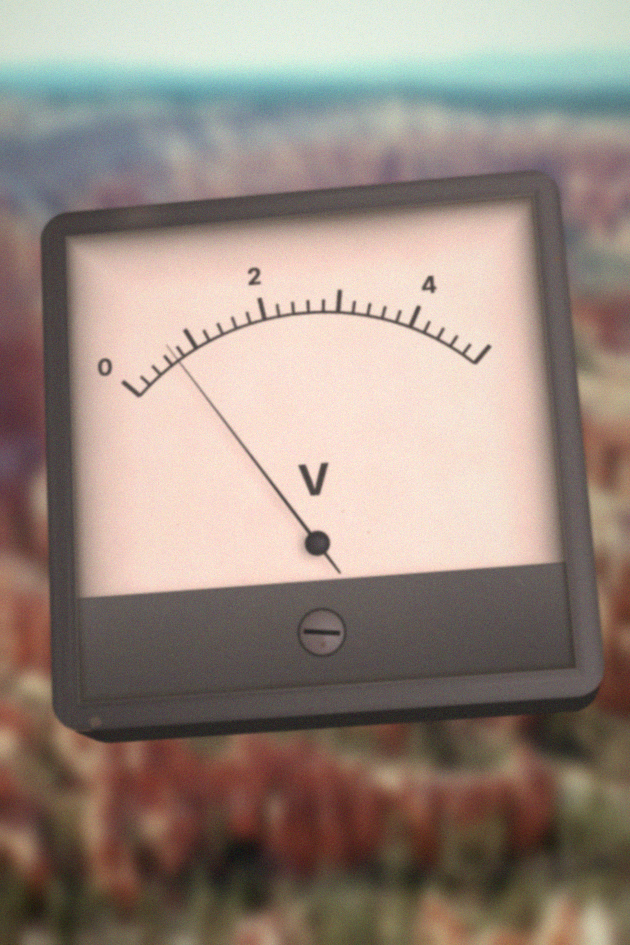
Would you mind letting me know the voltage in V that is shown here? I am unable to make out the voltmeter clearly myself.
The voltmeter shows 0.7 V
